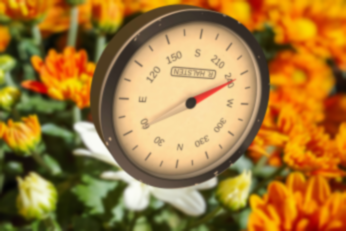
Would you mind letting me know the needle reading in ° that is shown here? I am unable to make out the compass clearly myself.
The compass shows 240 °
